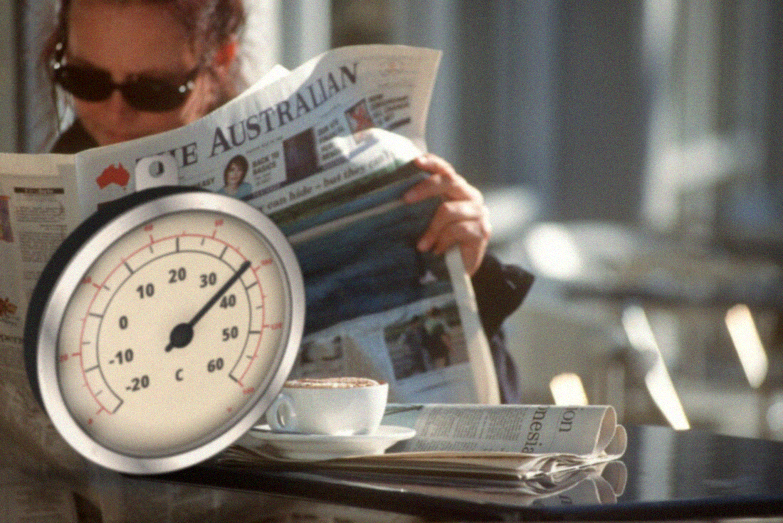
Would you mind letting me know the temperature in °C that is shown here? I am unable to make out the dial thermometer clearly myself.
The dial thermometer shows 35 °C
